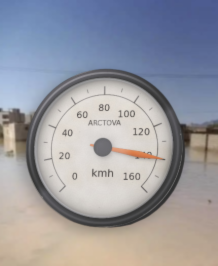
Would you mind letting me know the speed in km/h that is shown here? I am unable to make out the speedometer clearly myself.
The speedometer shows 140 km/h
